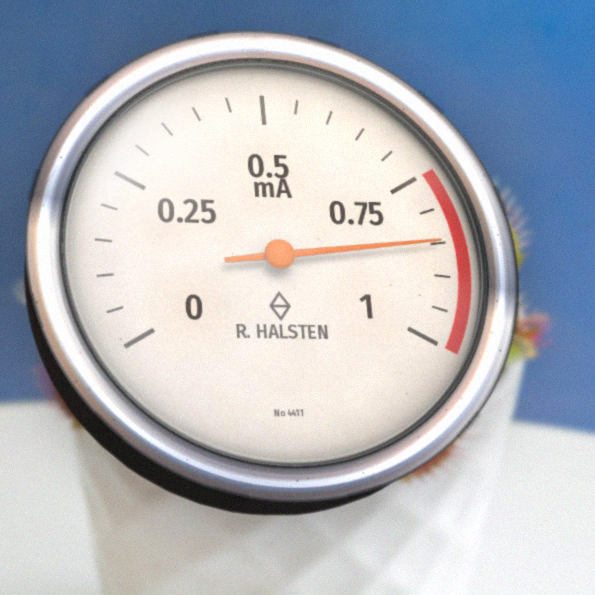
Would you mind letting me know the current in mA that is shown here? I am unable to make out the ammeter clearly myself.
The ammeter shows 0.85 mA
